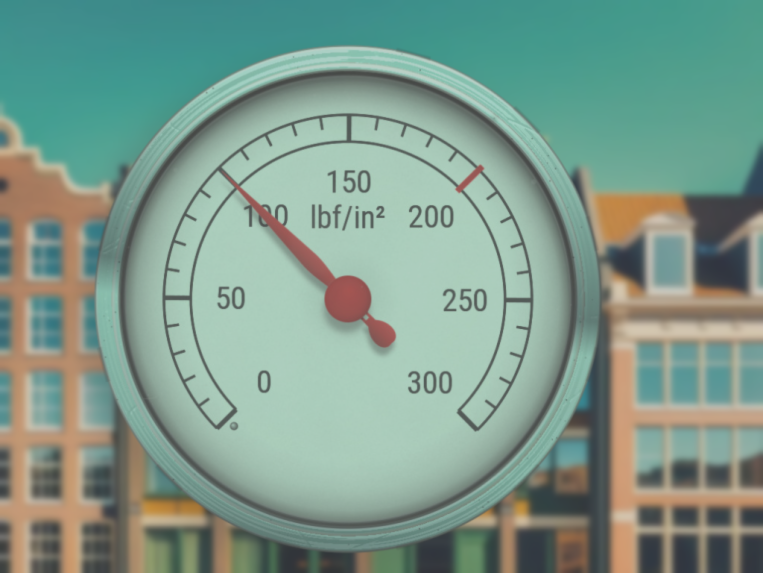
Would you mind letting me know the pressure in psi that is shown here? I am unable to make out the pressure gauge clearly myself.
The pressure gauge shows 100 psi
